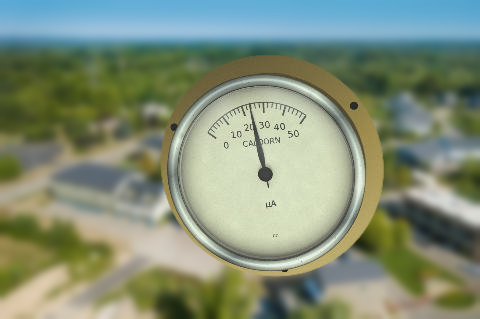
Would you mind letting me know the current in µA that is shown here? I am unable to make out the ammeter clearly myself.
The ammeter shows 24 µA
